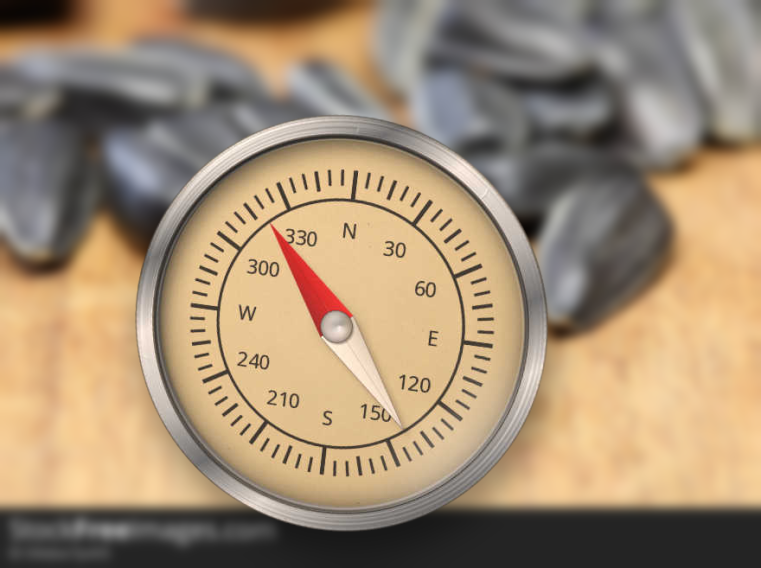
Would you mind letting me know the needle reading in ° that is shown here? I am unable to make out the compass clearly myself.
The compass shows 320 °
